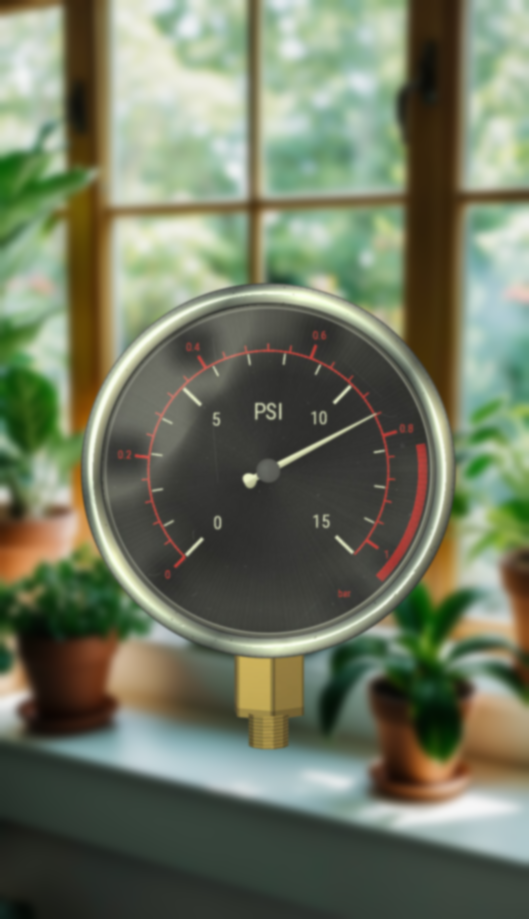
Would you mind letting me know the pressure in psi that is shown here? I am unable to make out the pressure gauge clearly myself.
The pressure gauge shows 11 psi
